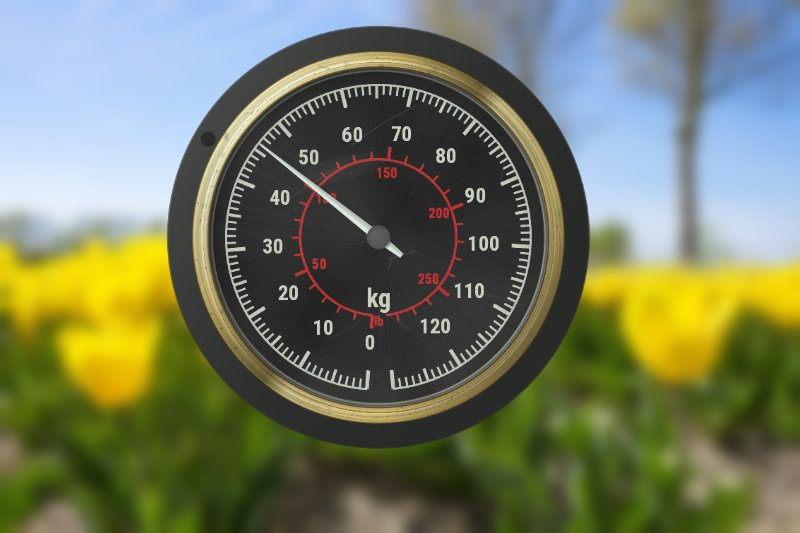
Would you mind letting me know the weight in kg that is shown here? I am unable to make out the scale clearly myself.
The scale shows 46 kg
